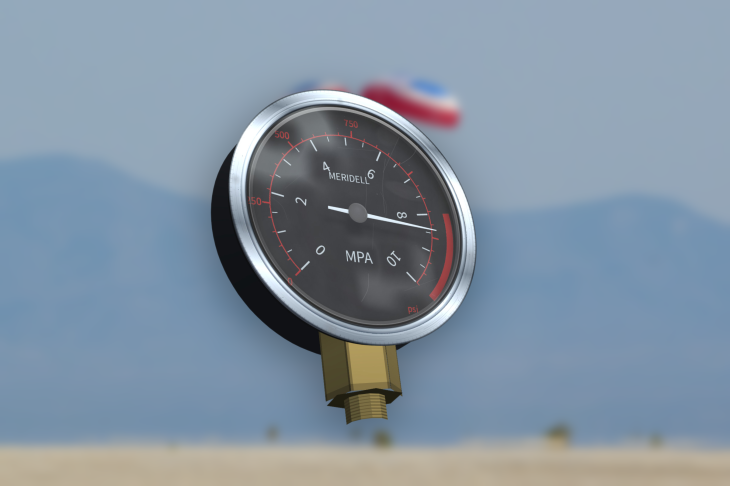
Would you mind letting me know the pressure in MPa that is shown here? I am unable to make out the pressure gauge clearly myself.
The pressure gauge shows 8.5 MPa
